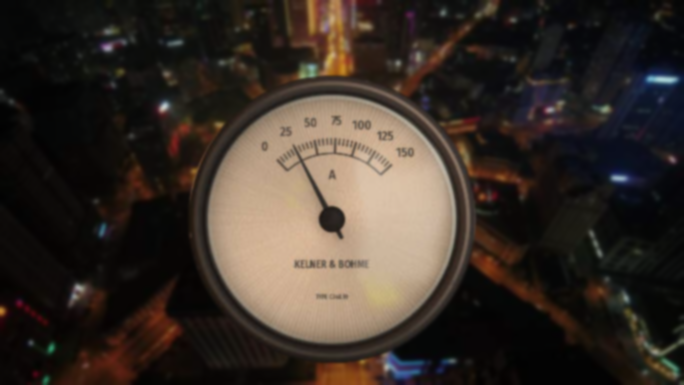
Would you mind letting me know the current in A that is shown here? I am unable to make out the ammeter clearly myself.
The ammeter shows 25 A
